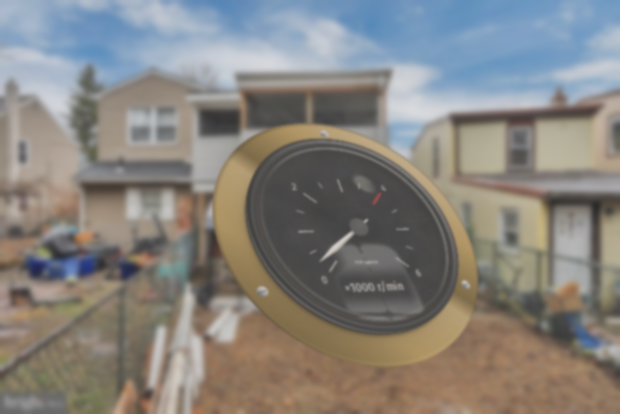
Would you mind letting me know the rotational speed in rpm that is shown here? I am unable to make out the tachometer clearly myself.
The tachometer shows 250 rpm
